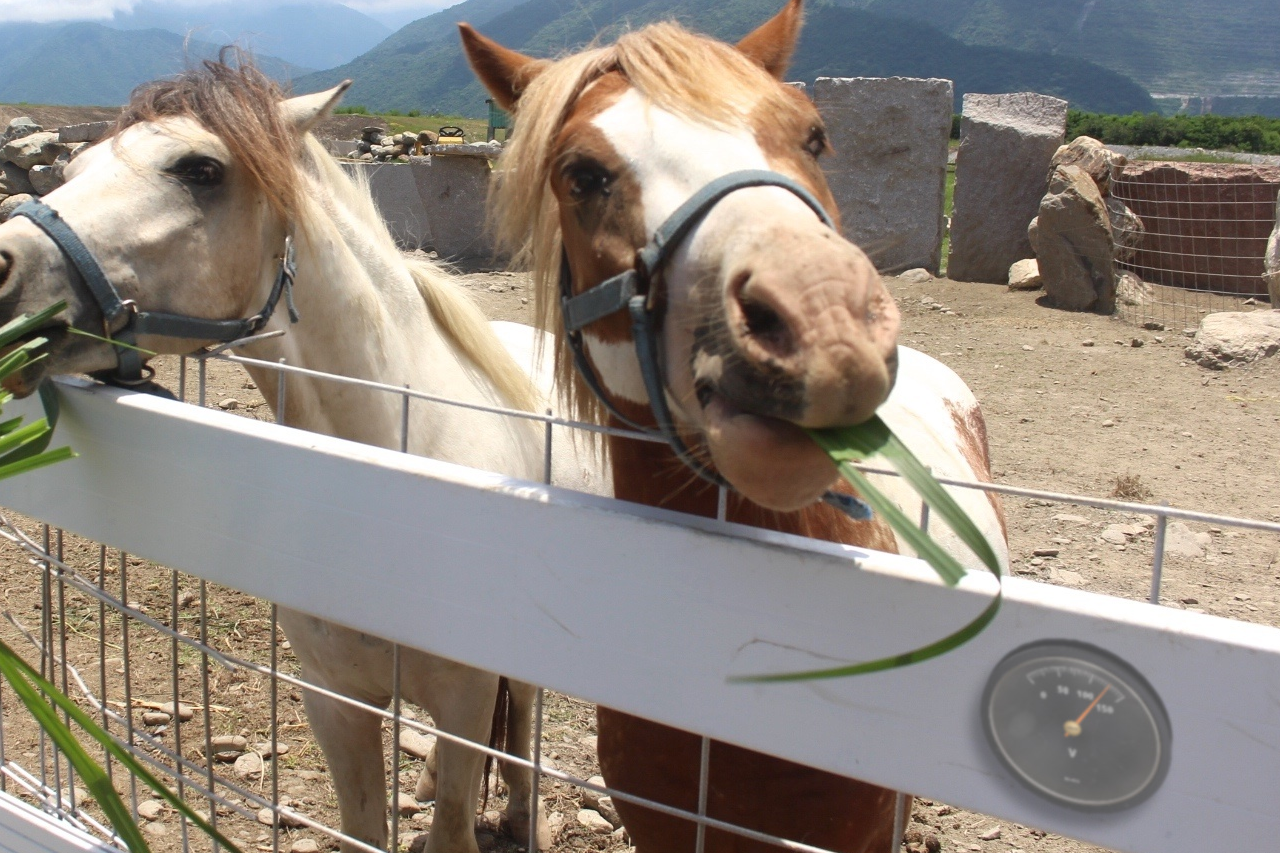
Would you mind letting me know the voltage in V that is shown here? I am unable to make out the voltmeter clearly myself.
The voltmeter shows 125 V
